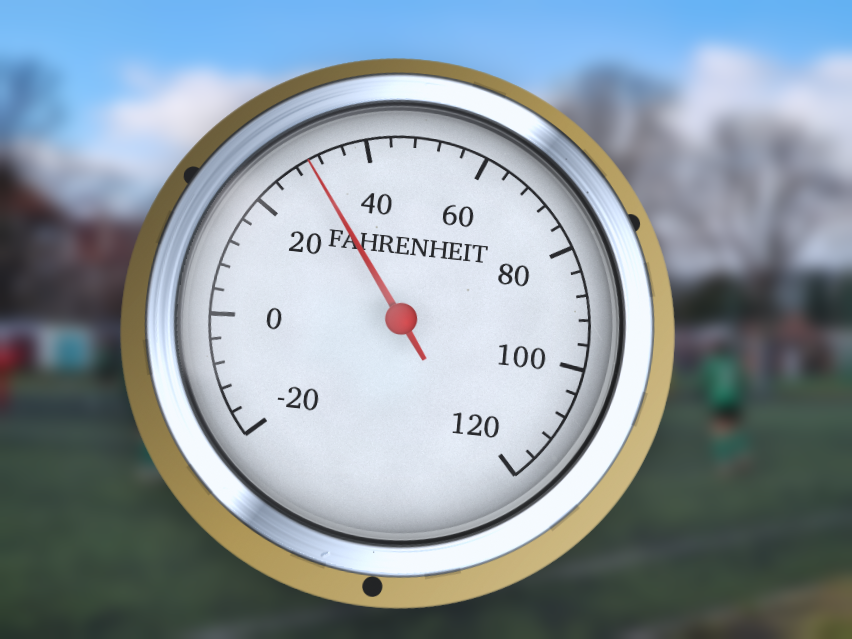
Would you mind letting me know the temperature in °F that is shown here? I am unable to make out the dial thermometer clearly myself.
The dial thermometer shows 30 °F
